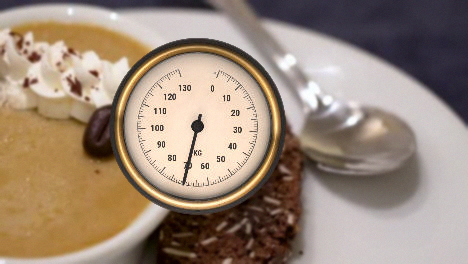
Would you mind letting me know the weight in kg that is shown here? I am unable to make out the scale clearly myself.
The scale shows 70 kg
